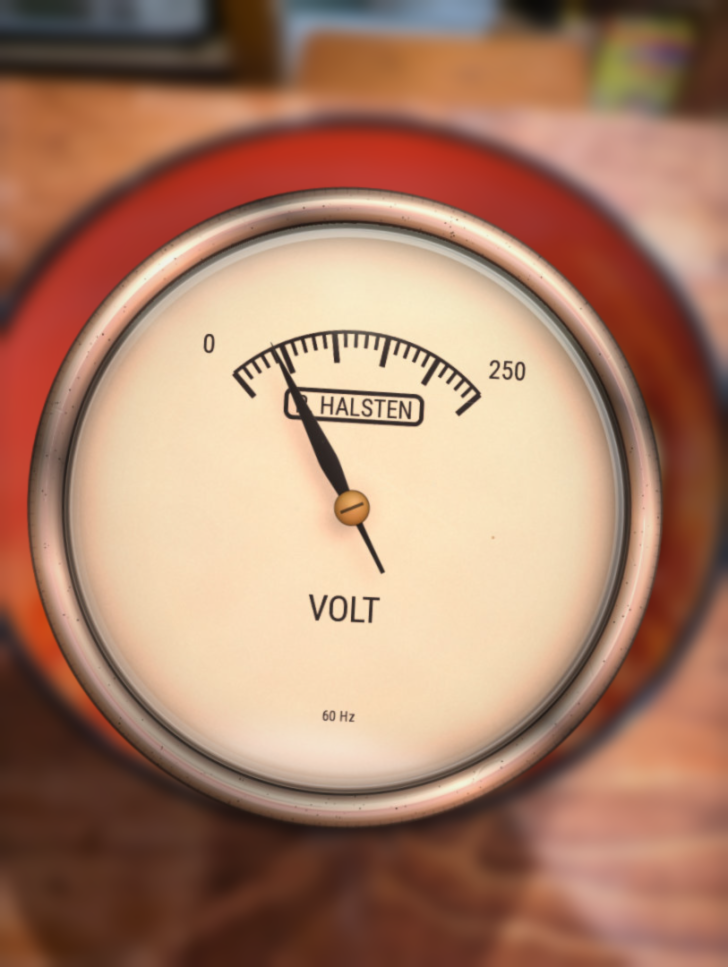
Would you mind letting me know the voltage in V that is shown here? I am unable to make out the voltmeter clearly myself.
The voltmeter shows 40 V
